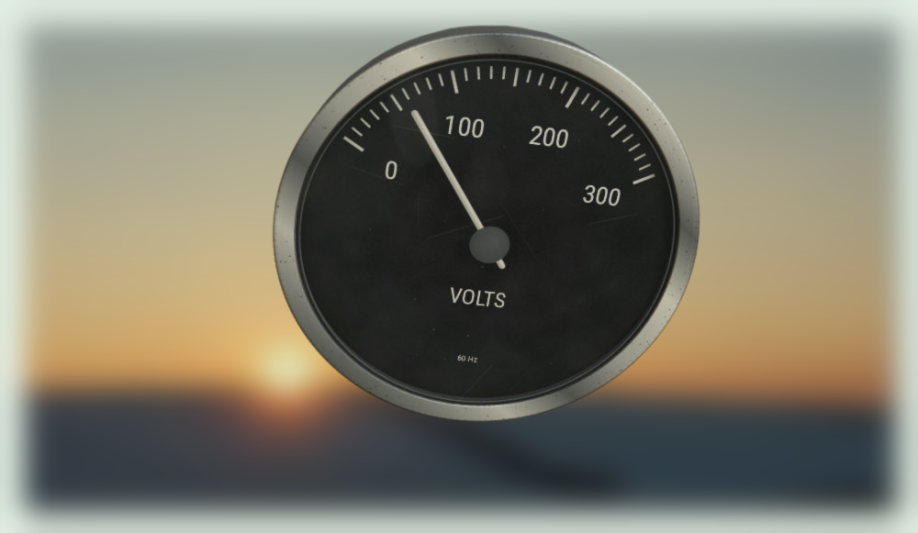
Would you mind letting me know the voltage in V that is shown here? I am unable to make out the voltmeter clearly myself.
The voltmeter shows 60 V
